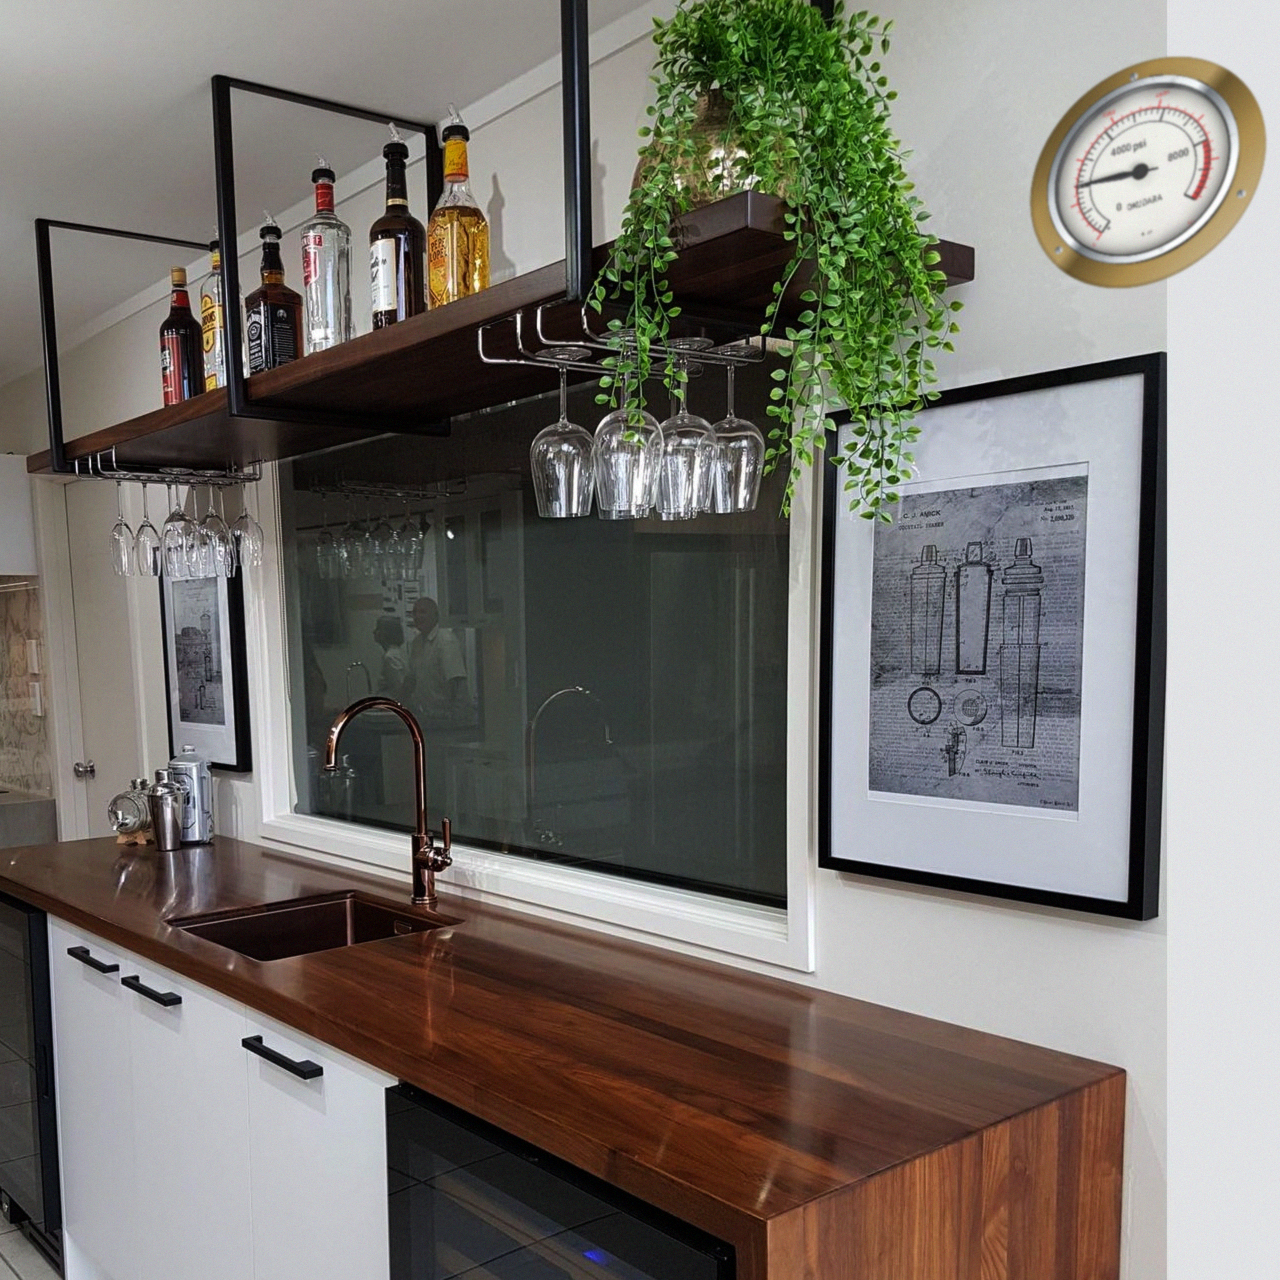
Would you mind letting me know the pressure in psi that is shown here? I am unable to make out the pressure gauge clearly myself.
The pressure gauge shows 2000 psi
